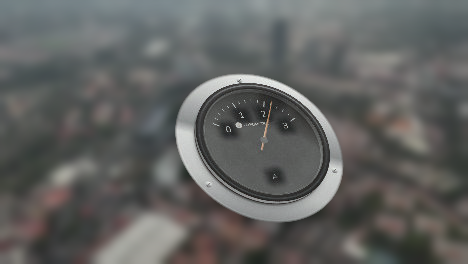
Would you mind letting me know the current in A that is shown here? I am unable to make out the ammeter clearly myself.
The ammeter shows 2.2 A
